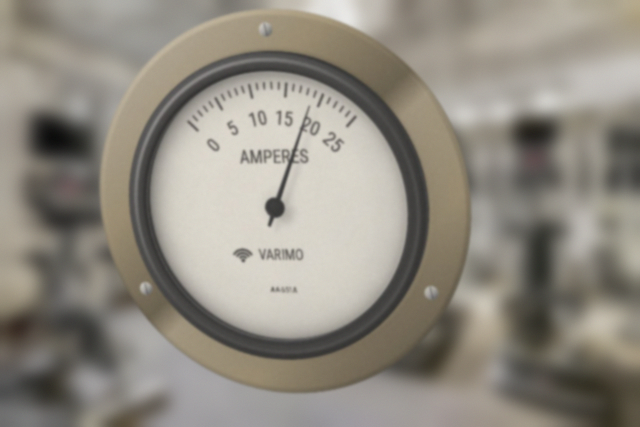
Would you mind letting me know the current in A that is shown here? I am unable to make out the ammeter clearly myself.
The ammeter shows 19 A
